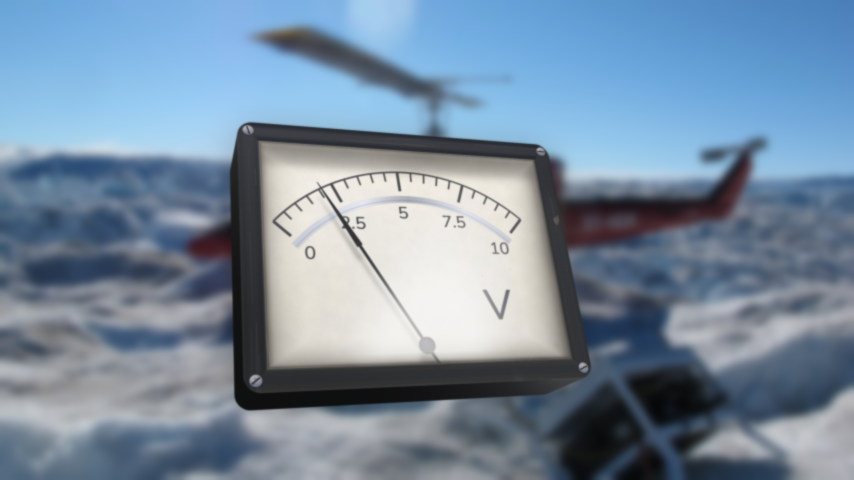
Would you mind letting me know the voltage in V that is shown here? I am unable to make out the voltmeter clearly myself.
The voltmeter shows 2 V
